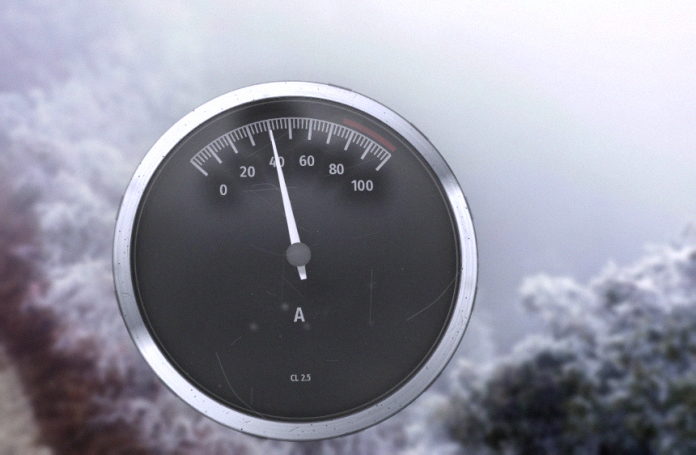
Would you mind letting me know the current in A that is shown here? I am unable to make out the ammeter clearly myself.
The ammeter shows 40 A
